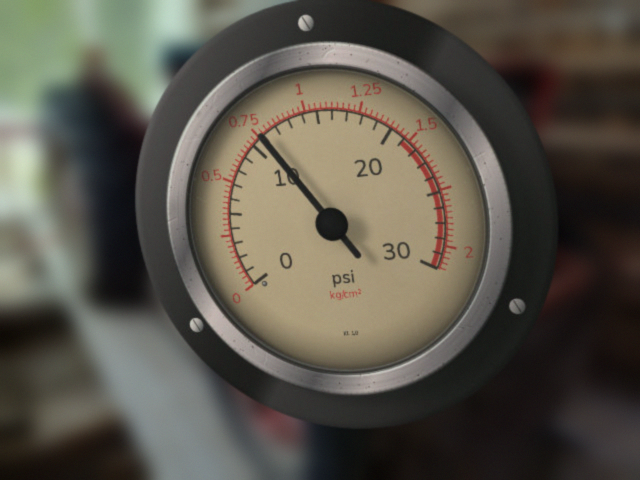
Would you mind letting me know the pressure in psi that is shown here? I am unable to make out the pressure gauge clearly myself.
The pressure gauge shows 11 psi
